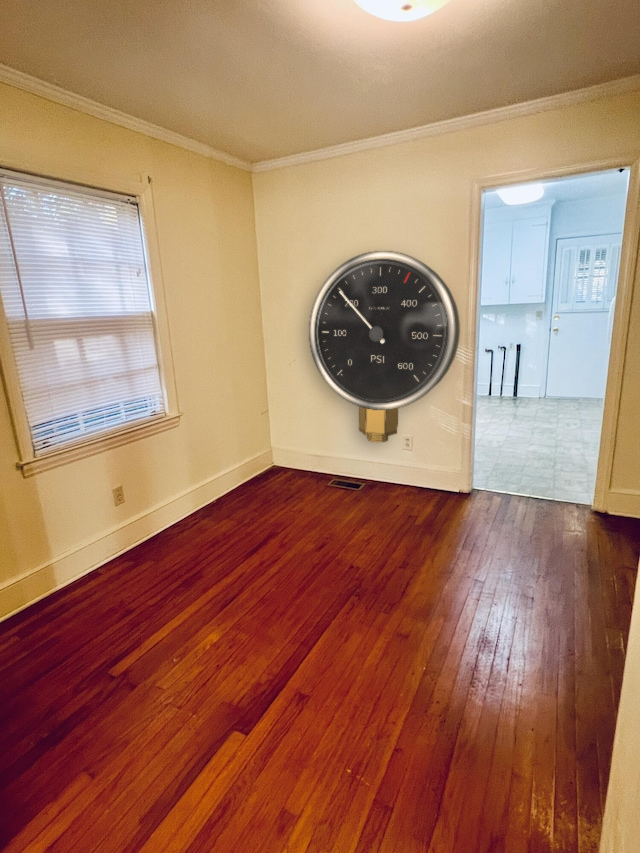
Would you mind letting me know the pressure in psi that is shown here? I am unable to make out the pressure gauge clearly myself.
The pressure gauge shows 200 psi
